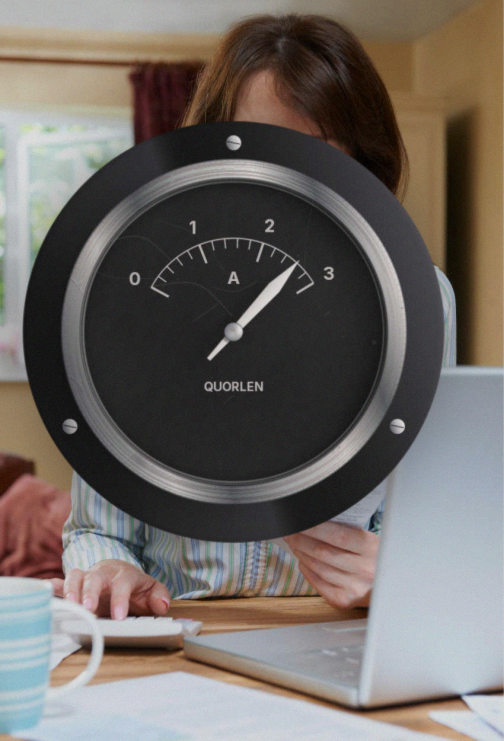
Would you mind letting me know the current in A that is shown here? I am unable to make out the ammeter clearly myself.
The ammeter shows 2.6 A
